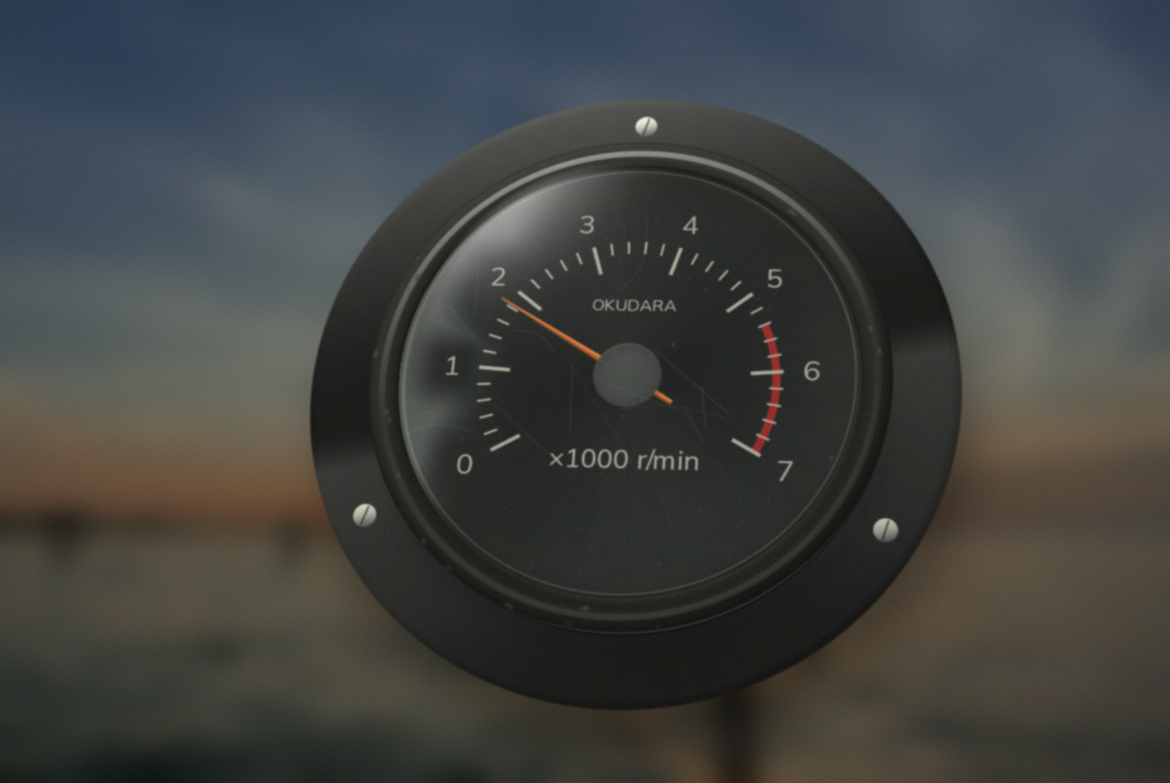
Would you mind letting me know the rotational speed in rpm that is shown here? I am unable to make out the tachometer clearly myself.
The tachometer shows 1800 rpm
